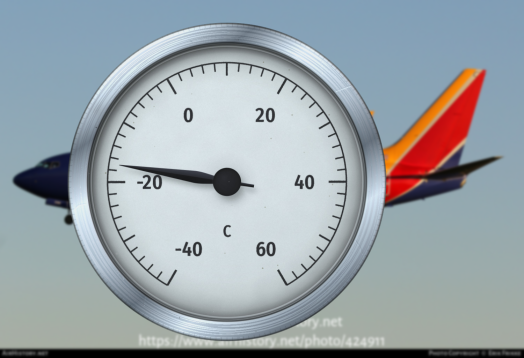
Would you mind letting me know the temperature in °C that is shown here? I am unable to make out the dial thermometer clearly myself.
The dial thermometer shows -17 °C
